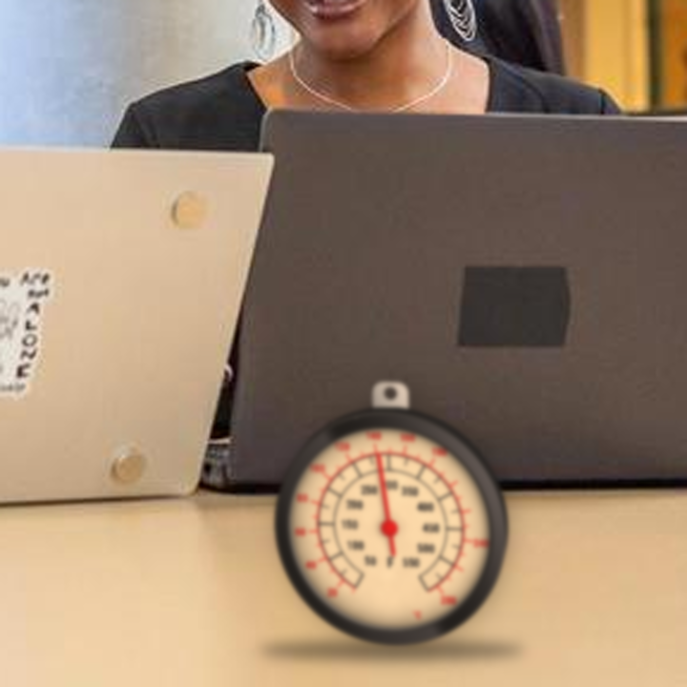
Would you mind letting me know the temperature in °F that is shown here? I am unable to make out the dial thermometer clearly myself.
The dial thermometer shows 287.5 °F
